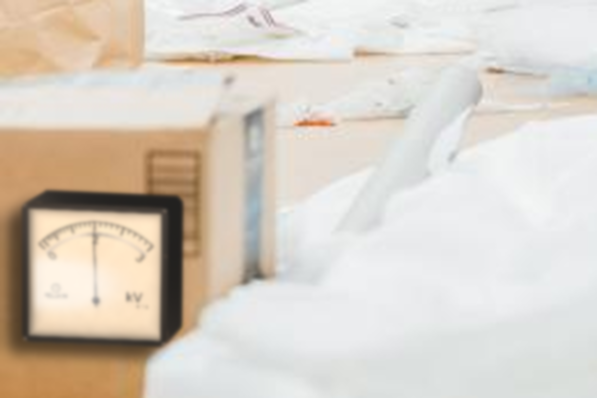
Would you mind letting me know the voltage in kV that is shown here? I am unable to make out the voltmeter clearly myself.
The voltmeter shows 2 kV
